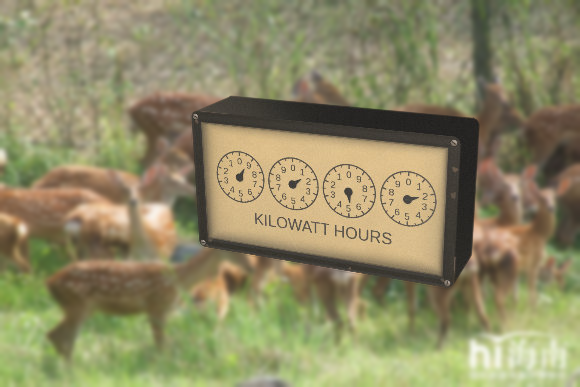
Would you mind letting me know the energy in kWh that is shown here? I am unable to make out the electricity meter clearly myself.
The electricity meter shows 9152 kWh
